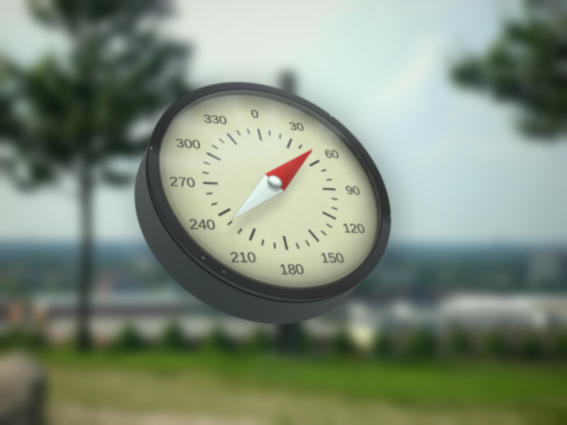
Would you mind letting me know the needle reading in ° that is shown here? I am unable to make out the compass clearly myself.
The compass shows 50 °
